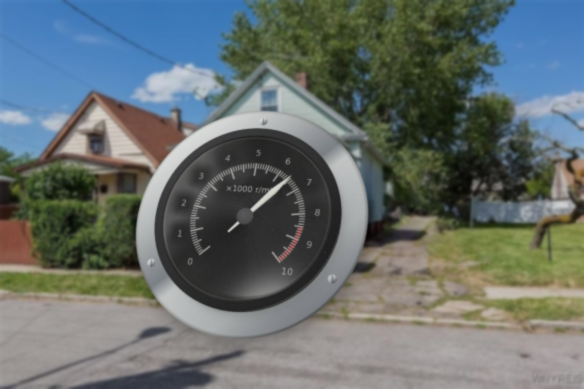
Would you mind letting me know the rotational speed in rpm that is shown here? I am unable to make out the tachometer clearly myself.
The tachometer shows 6500 rpm
